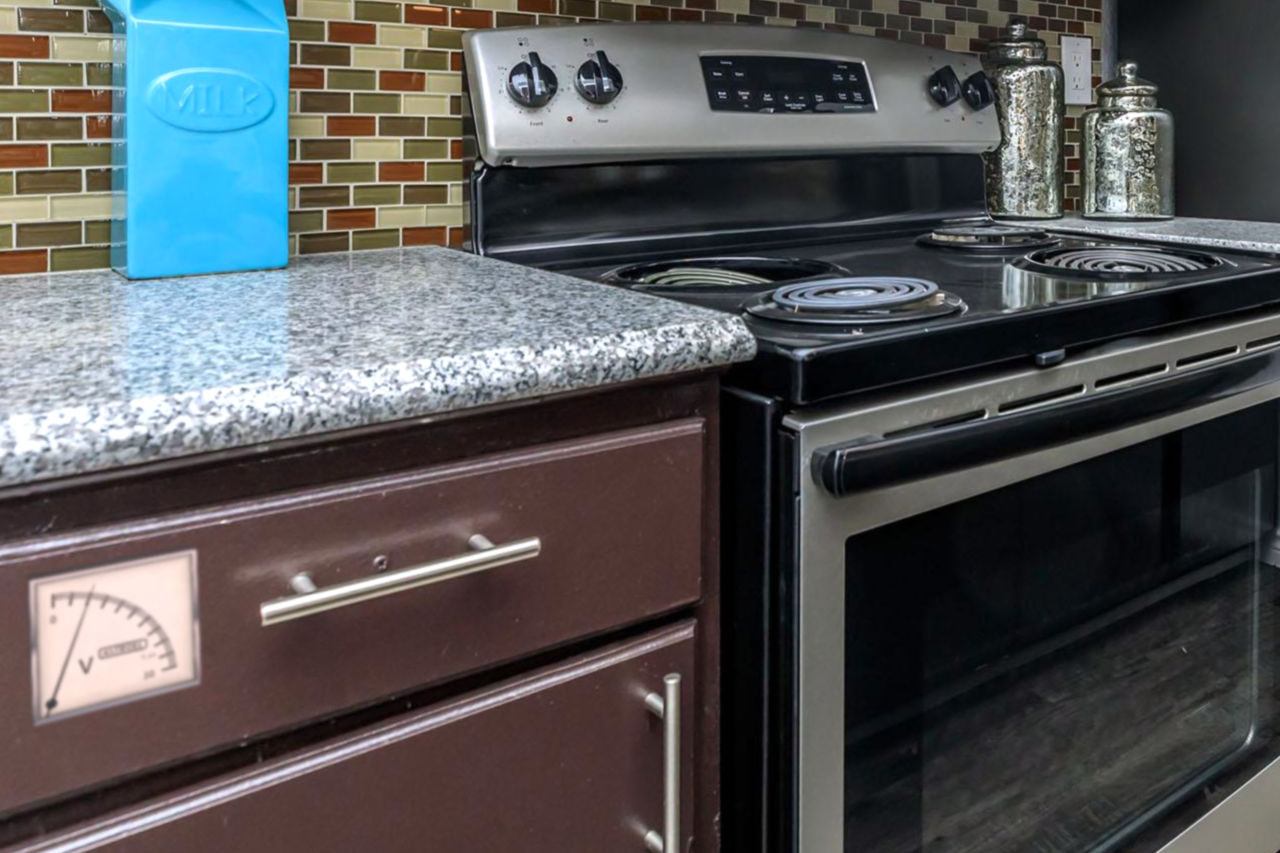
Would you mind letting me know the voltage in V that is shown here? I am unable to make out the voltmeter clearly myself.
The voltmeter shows 2 V
